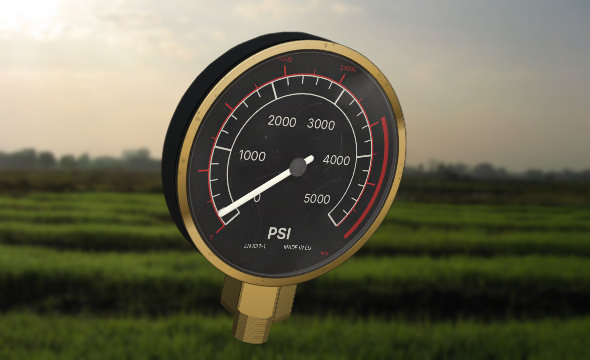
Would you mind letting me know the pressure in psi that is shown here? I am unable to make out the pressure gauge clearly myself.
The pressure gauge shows 200 psi
